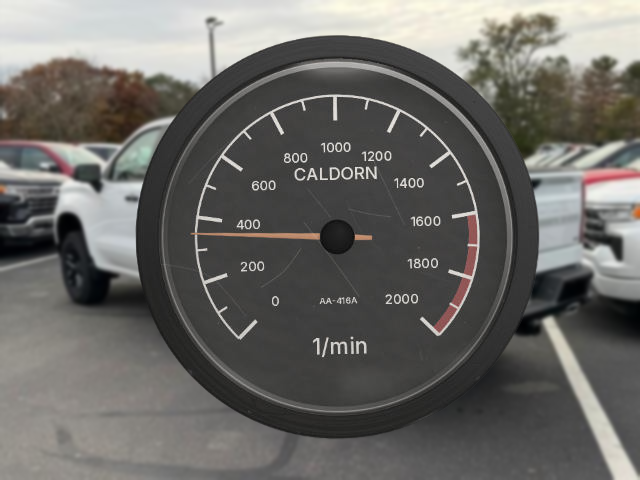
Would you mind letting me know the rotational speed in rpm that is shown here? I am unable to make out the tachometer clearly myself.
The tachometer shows 350 rpm
